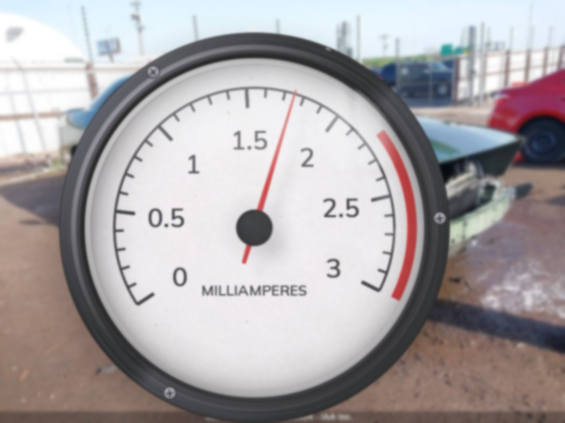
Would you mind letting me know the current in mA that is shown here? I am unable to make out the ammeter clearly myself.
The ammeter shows 1.75 mA
